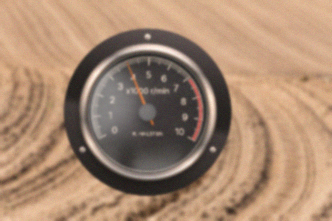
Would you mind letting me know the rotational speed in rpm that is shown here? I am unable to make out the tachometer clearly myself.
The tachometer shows 4000 rpm
